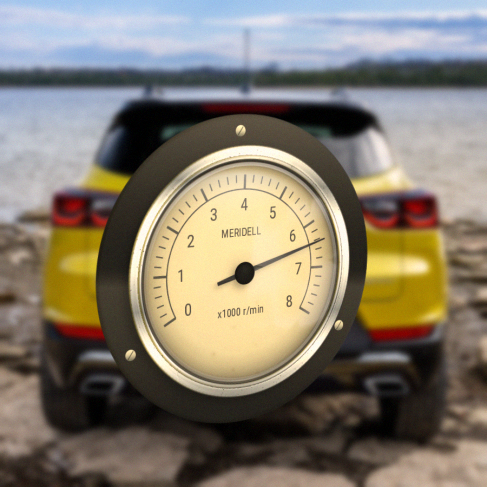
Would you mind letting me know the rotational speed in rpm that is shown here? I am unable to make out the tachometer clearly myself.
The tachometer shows 6400 rpm
